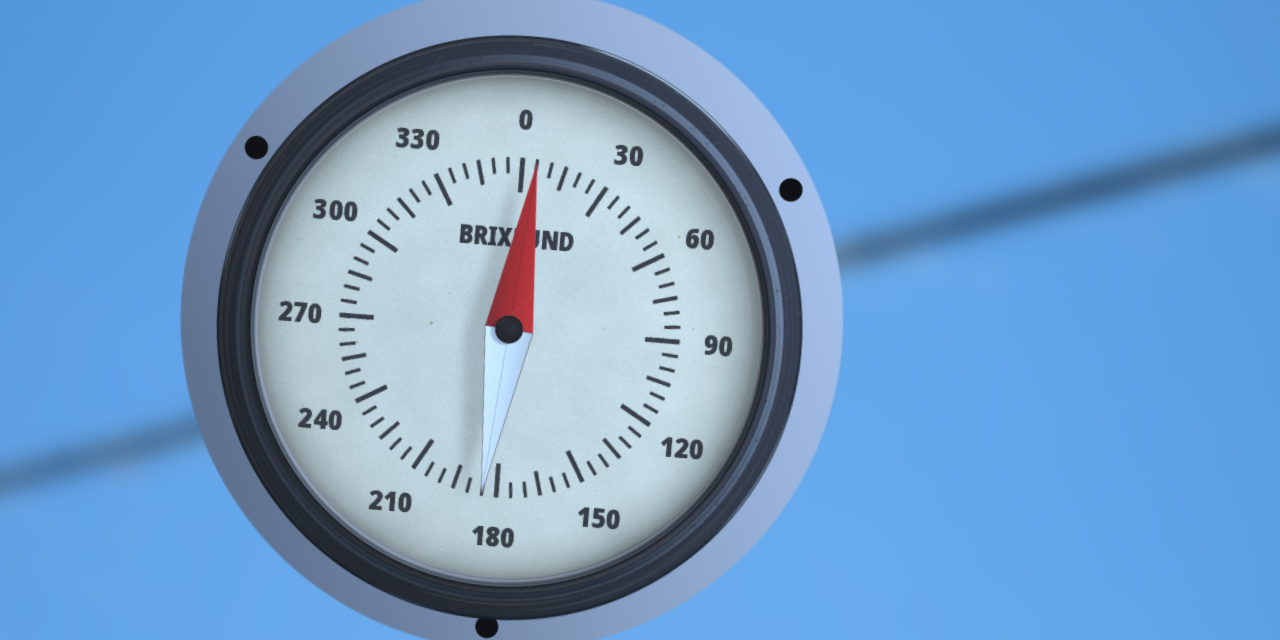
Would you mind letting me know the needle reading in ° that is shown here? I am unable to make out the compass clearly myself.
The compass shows 5 °
